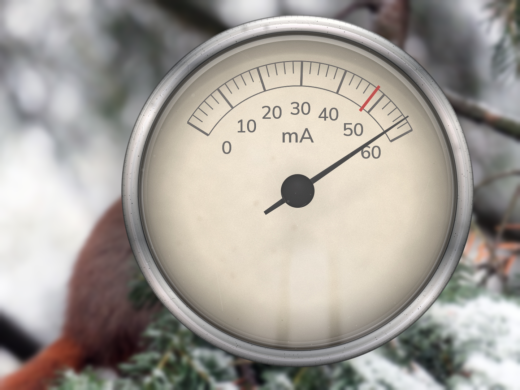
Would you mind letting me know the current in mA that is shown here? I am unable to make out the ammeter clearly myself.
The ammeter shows 57 mA
